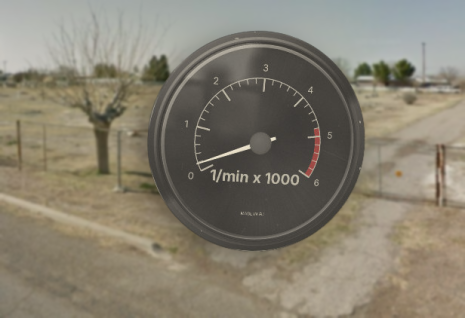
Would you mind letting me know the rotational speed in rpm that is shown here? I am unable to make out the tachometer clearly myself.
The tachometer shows 200 rpm
